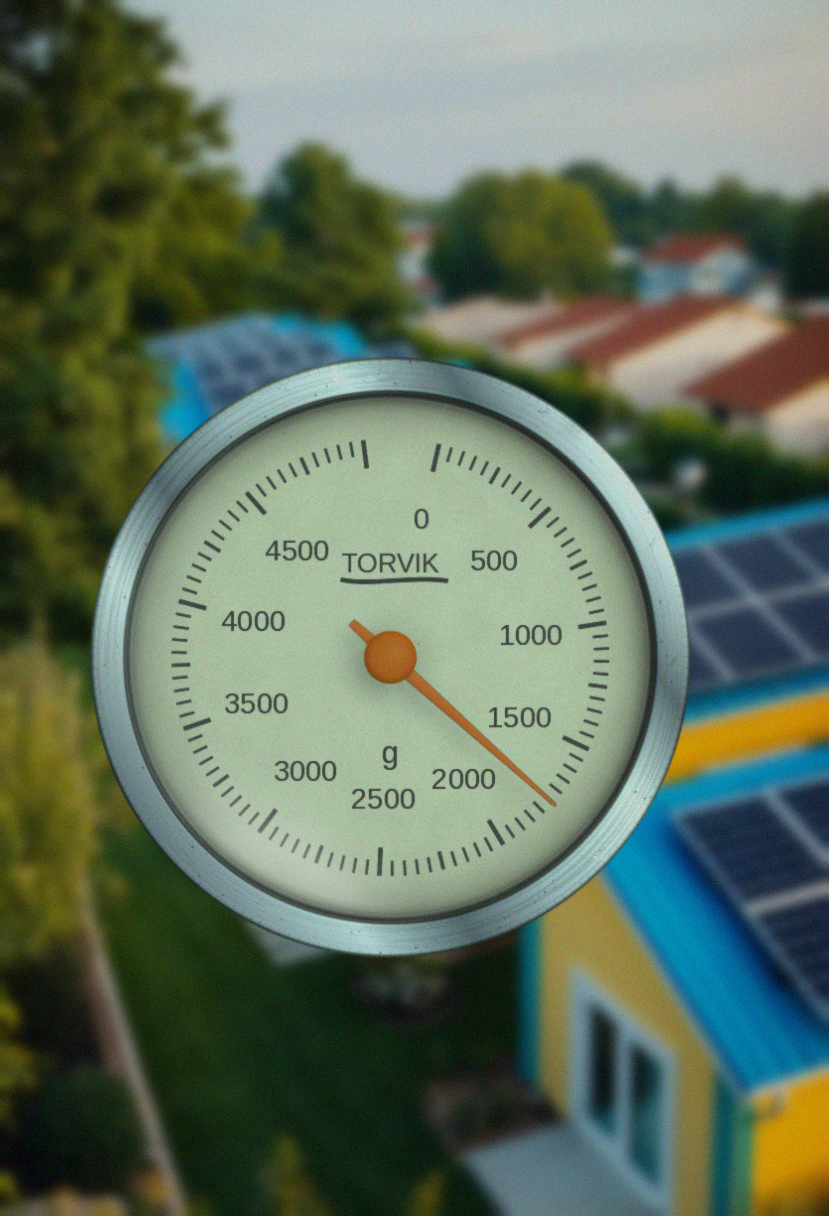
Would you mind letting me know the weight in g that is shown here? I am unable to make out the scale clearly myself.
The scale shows 1750 g
